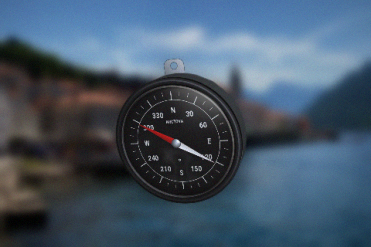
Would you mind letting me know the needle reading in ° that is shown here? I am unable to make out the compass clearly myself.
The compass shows 300 °
